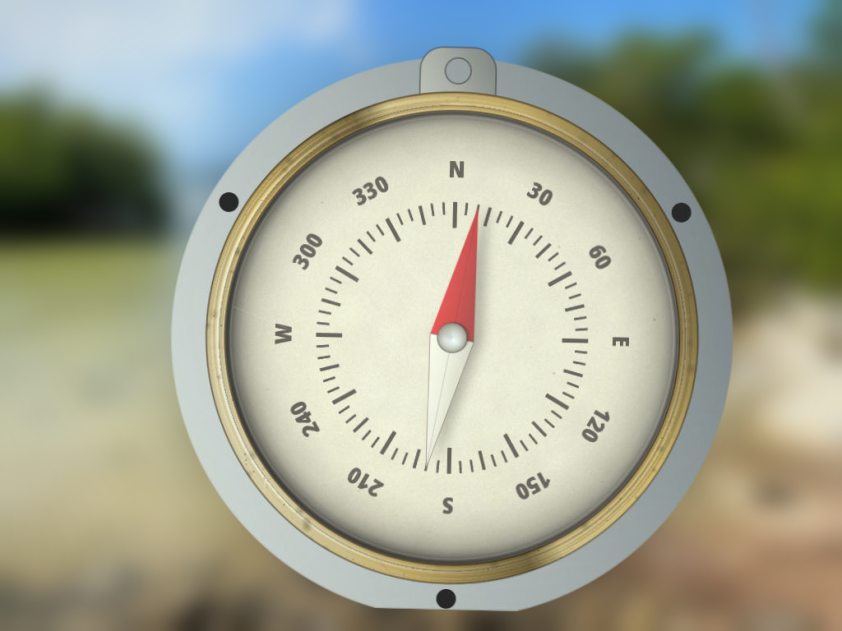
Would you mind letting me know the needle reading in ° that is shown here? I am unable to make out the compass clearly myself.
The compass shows 10 °
